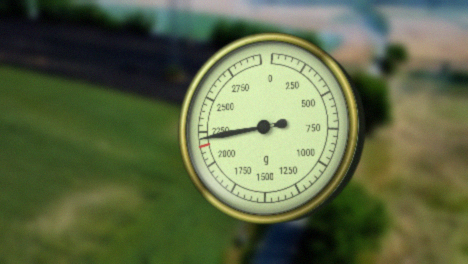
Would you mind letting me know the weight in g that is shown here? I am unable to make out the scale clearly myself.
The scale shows 2200 g
